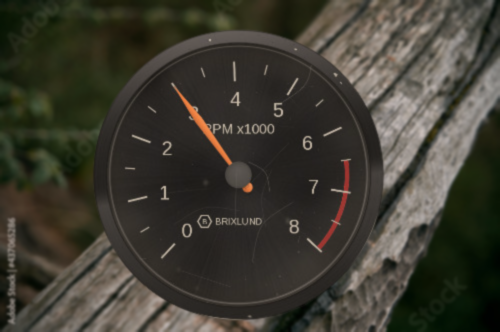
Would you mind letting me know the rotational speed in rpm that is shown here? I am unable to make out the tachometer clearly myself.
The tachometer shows 3000 rpm
